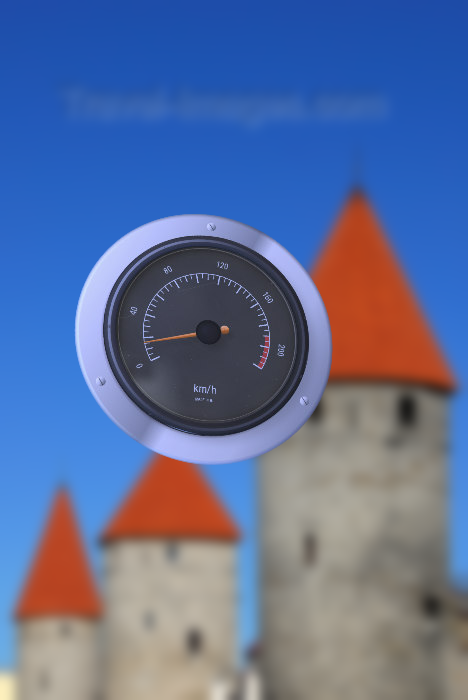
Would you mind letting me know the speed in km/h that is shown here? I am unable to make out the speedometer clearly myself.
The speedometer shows 15 km/h
